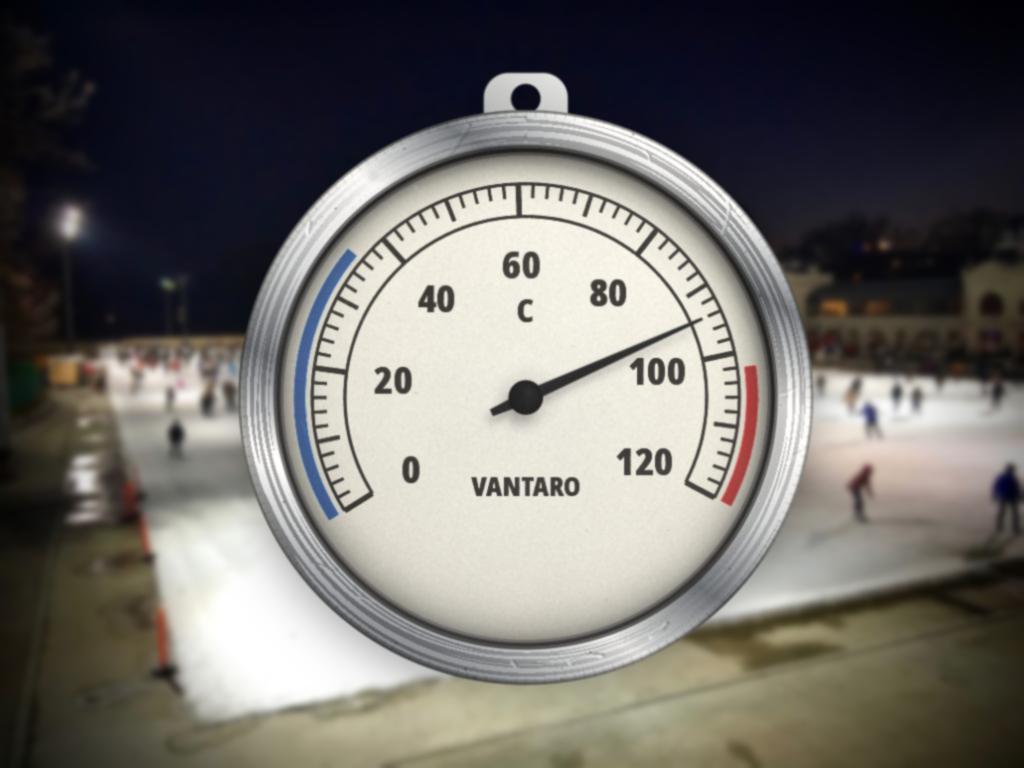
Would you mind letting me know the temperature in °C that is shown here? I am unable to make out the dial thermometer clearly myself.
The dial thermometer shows 94 °C
